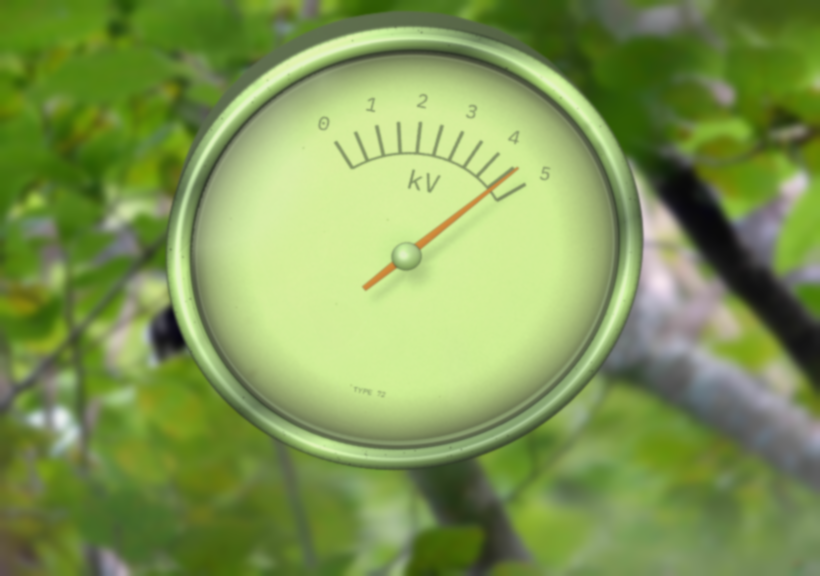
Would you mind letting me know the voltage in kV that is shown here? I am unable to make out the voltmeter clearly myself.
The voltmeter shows 4.5 kV
